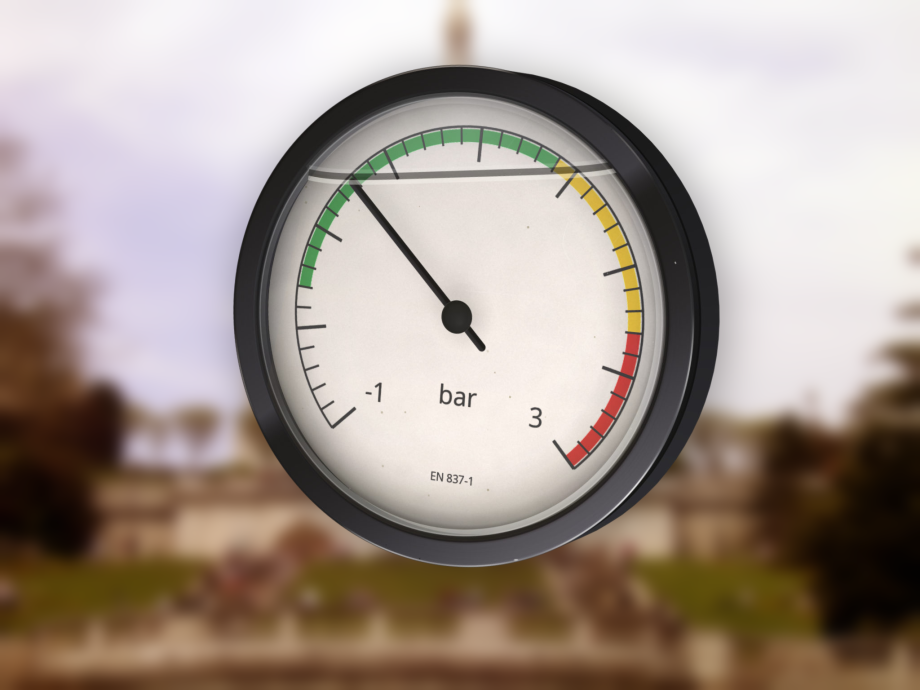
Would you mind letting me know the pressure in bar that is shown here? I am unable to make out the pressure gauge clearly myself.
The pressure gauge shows 0.3 bar
